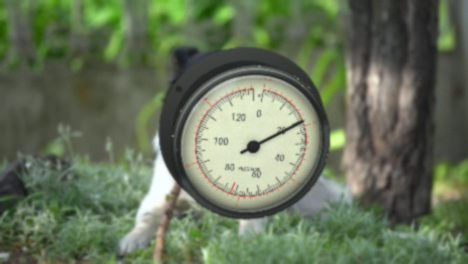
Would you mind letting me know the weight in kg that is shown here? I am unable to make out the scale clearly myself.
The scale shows 20 kg
